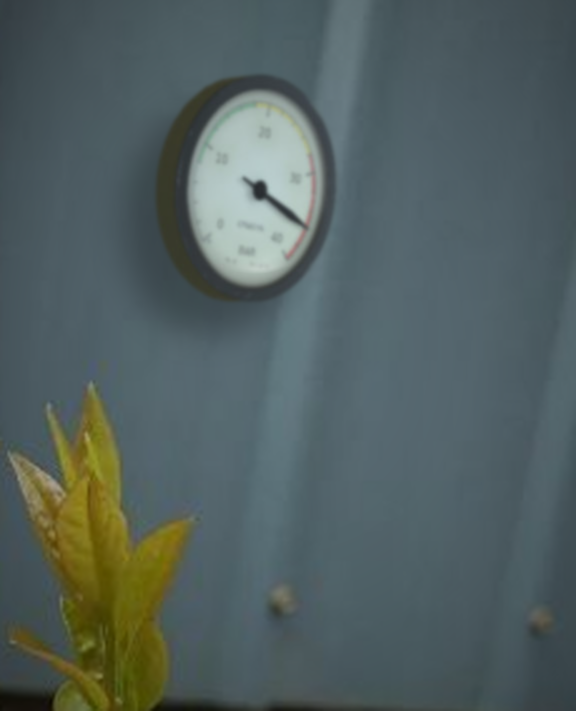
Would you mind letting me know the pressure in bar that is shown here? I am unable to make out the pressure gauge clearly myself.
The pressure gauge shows 36 bar
